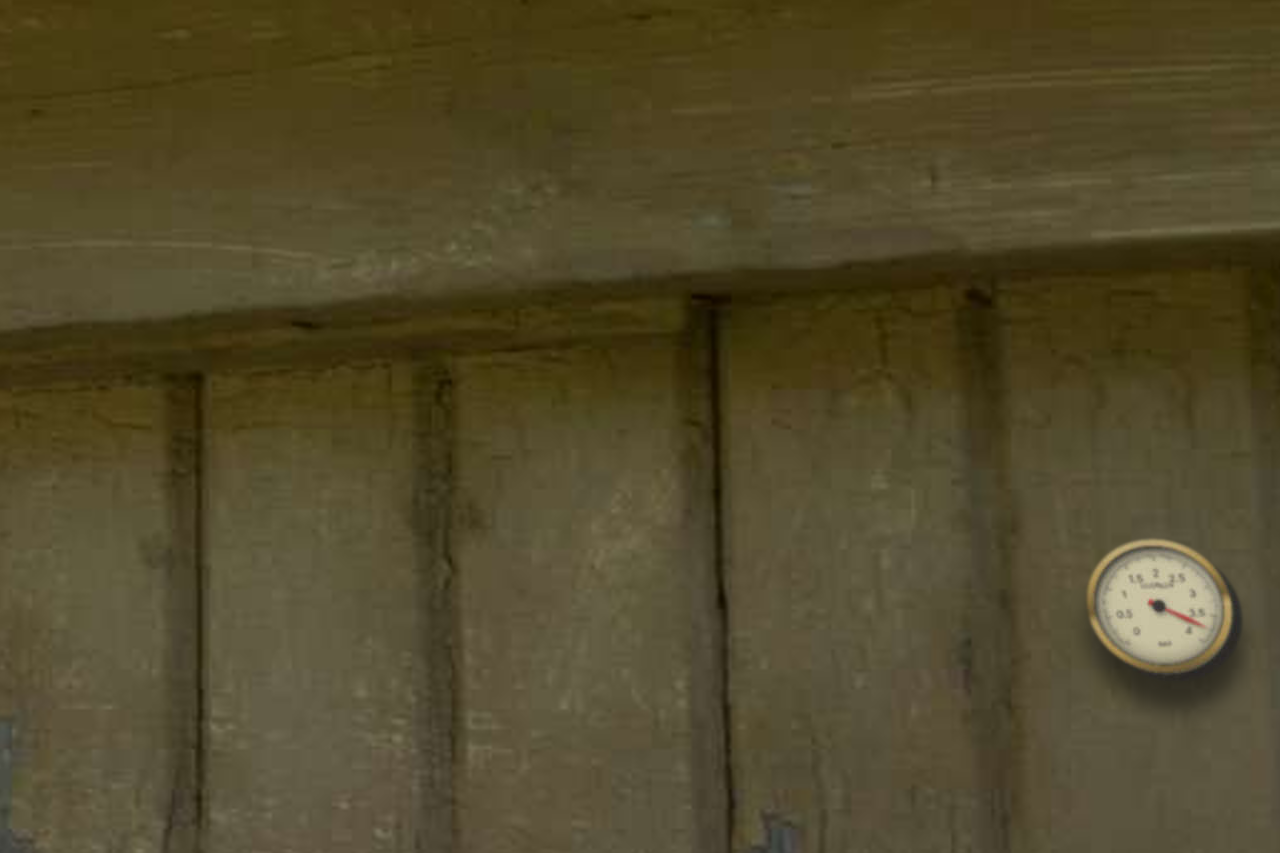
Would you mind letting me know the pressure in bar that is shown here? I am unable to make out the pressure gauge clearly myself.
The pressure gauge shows 3.75 bar
